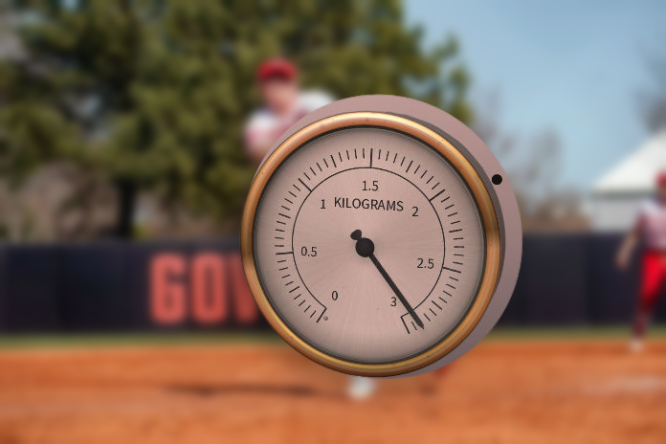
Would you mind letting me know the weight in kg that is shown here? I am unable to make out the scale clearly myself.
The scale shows 2.9 kg
